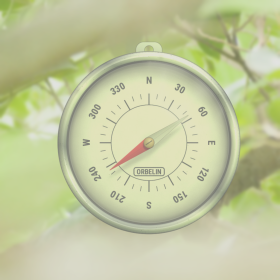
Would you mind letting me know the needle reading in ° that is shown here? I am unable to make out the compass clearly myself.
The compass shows 235 °
